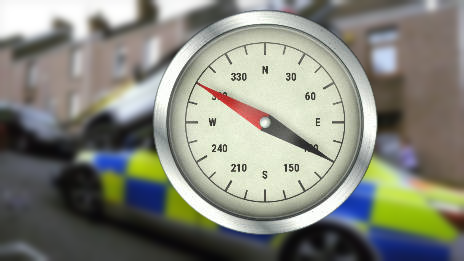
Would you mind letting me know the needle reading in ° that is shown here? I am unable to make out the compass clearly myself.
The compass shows 300 °
